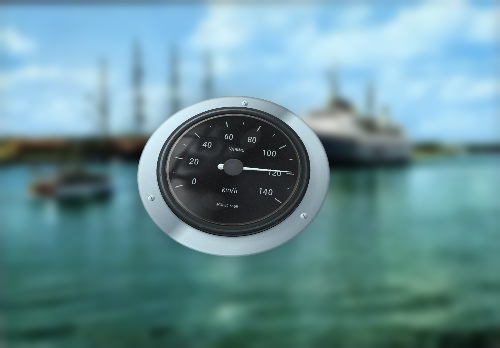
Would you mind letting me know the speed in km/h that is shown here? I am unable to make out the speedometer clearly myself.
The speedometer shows 120 km/h
